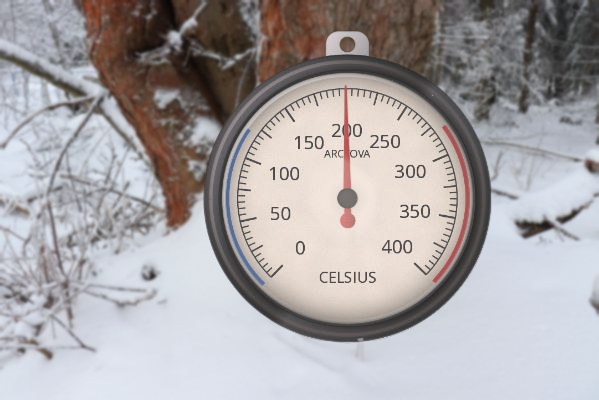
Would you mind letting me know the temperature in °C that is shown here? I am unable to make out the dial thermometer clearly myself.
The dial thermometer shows 200 °C
